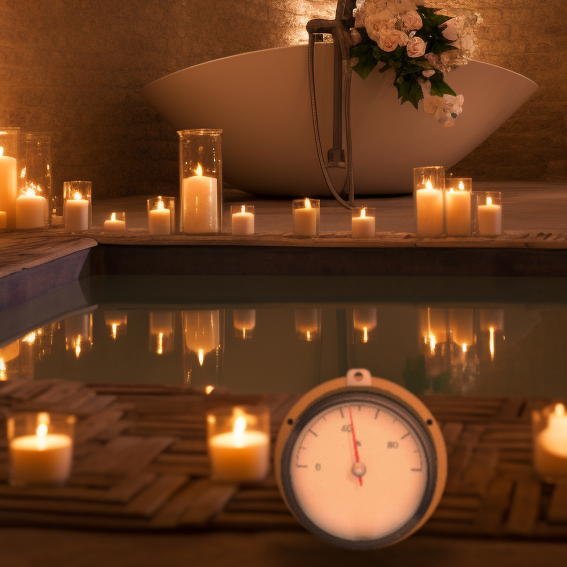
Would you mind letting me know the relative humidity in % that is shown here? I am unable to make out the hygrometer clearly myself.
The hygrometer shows 45 %
